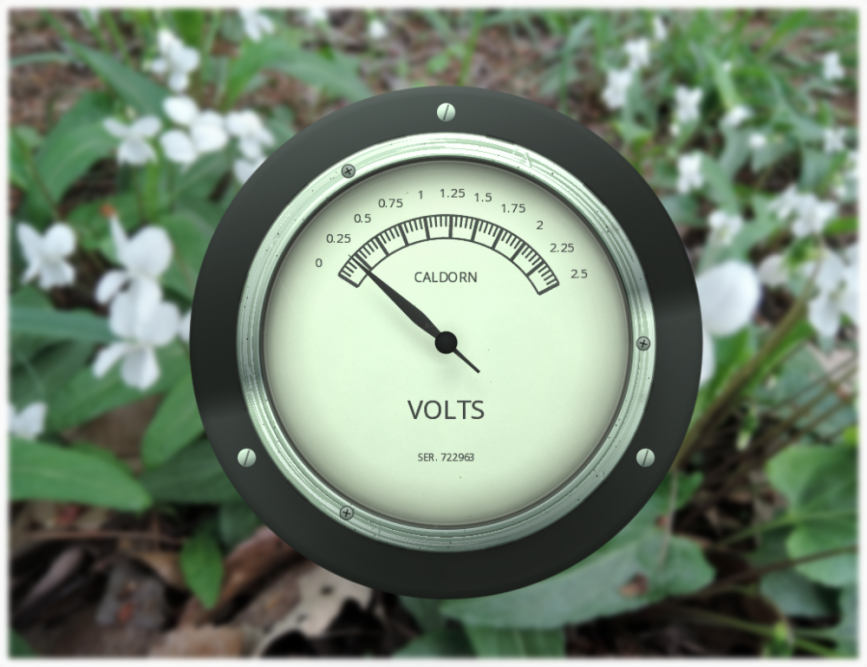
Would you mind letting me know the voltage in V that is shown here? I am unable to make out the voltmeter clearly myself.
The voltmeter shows 0.2 V
